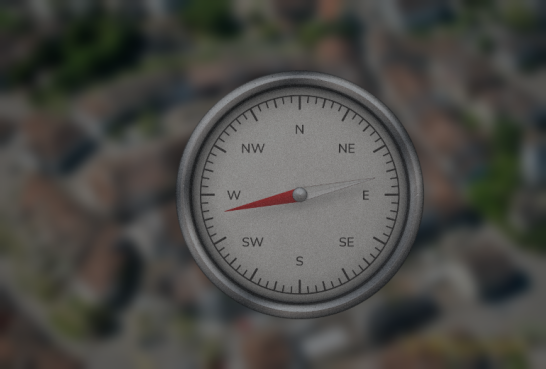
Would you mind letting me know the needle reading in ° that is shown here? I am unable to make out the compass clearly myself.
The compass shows 257.5 °
